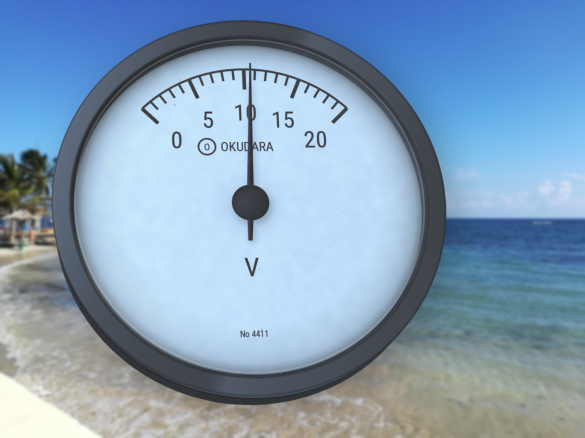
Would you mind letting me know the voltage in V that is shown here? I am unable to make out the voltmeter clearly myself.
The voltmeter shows 10.5 V
